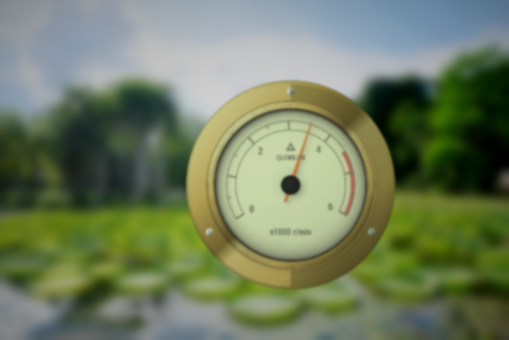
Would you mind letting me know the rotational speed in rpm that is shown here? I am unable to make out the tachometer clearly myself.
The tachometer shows 3500 rpm
